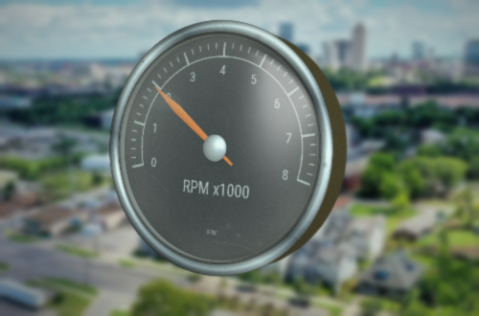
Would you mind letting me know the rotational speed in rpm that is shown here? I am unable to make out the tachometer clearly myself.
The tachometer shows 2000 rpm
